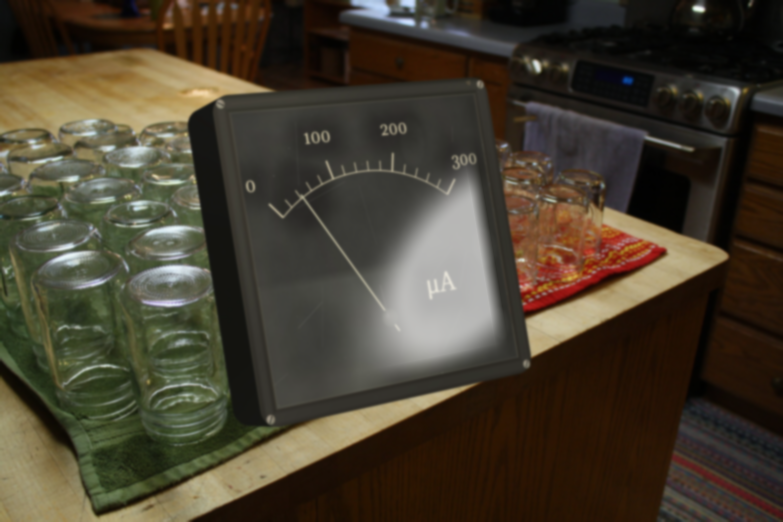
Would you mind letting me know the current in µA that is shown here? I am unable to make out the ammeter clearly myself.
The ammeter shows 40 µA
